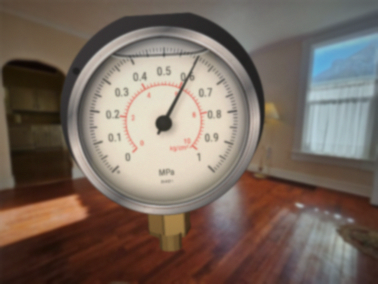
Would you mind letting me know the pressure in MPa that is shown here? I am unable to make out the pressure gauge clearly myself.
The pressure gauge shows 0.6 MPa
